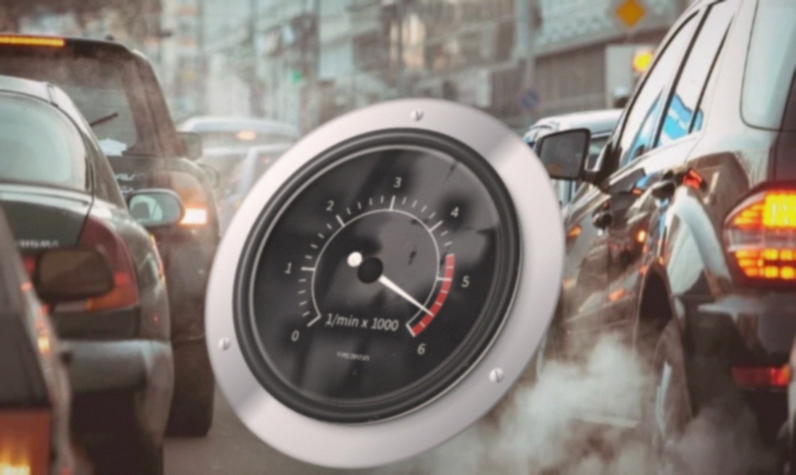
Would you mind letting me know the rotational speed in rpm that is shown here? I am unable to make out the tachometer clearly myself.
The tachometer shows 5600 rpm
